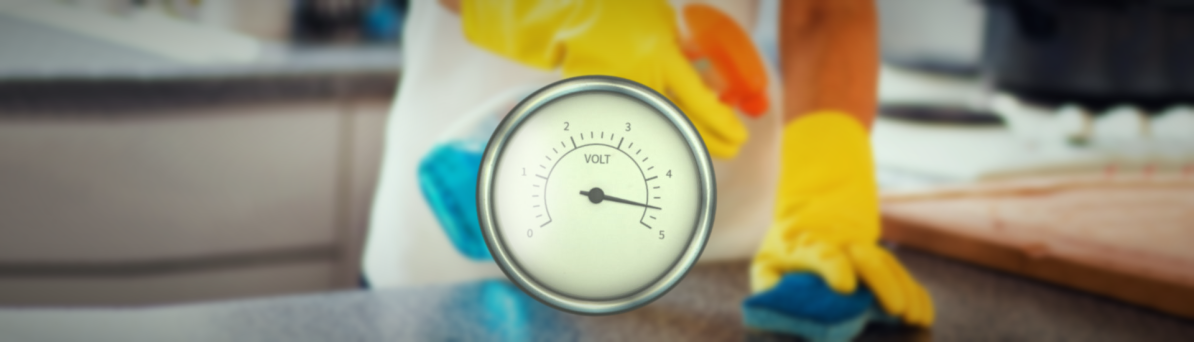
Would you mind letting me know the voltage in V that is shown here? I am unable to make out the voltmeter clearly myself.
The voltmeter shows 4.6 V
